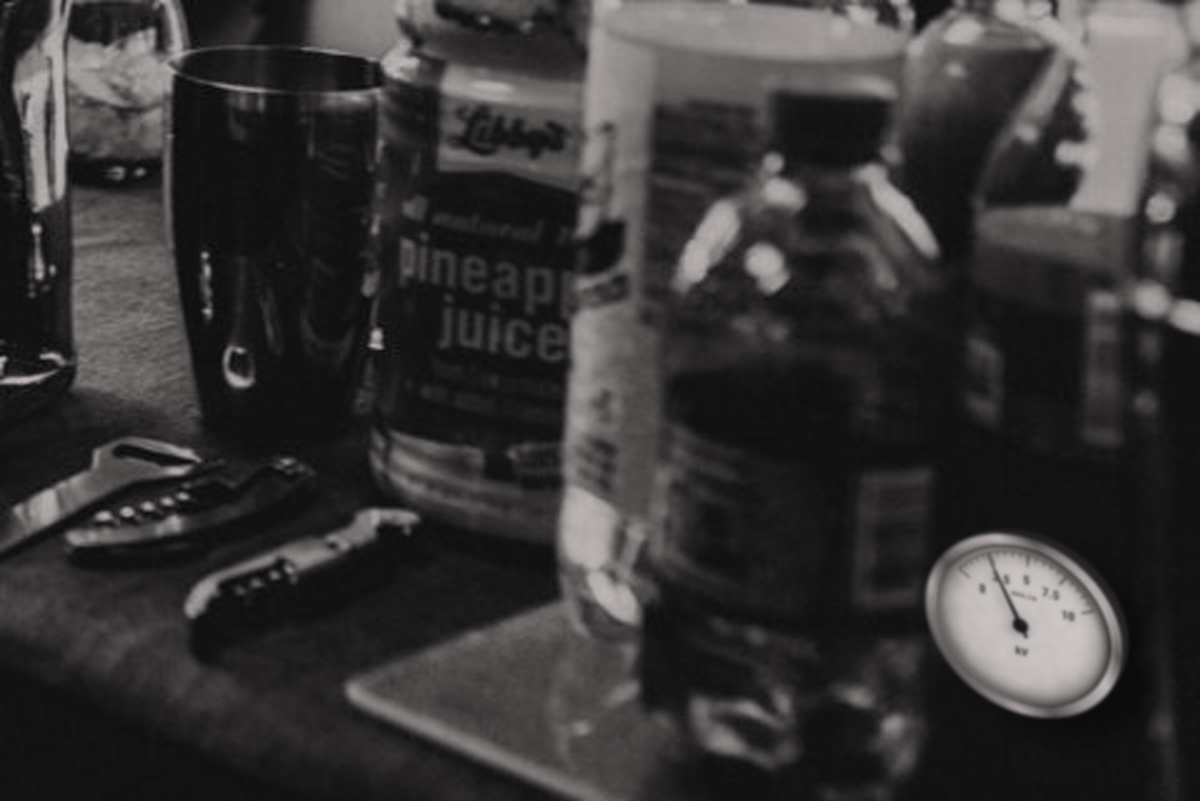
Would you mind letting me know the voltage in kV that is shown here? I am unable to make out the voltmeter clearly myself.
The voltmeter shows 2.5 kV
